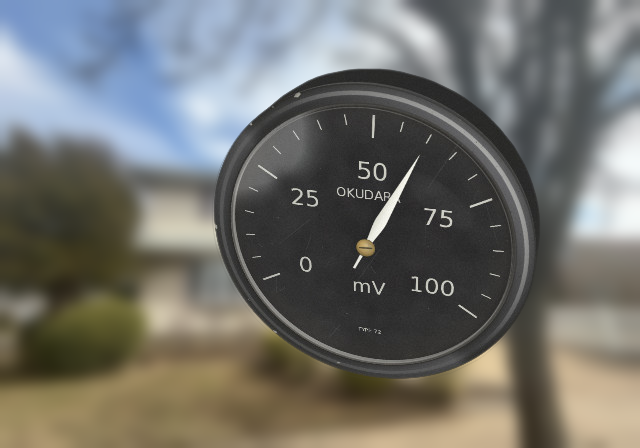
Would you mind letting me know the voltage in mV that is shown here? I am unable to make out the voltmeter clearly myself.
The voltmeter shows 60 mV
